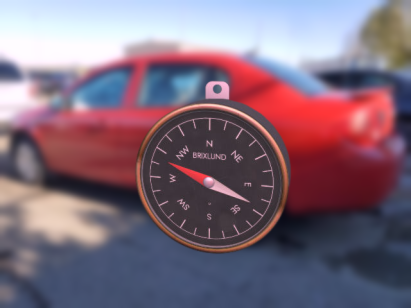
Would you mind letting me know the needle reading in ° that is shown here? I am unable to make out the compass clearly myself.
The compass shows 292.5 °
